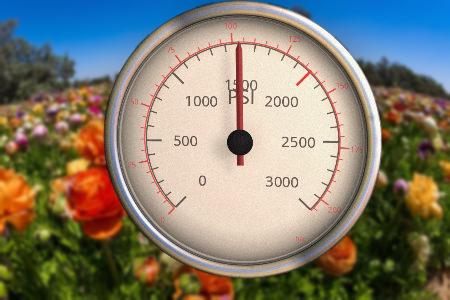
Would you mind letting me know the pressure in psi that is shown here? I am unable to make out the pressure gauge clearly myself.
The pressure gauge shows 1500 psi
